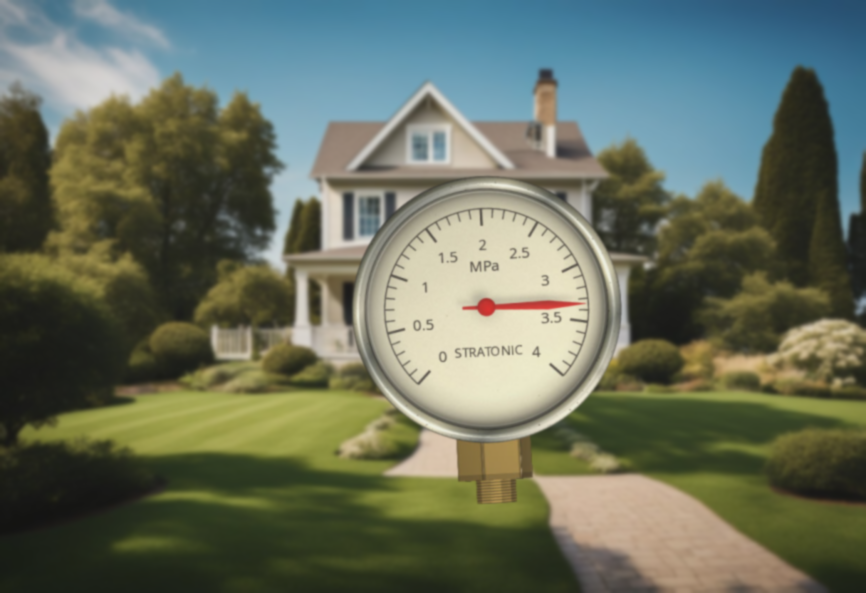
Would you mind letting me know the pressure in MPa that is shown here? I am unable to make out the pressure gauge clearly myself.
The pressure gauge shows 3.35 MPa
